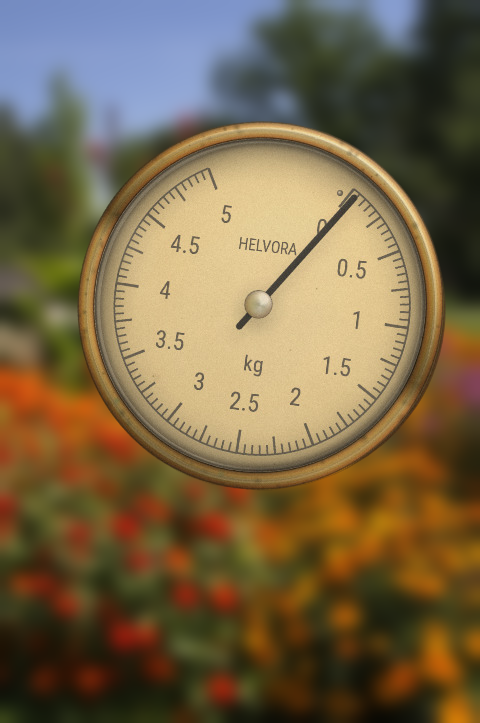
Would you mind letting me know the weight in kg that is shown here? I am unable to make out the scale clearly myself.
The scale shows 0.05 kg
